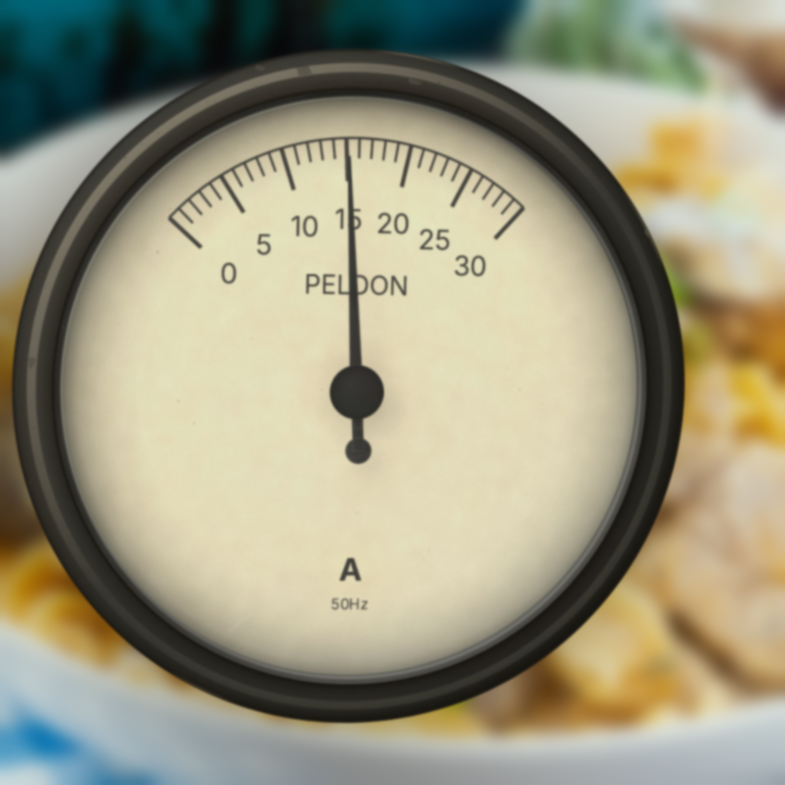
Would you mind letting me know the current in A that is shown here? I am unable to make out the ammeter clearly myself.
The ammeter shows 15 A
